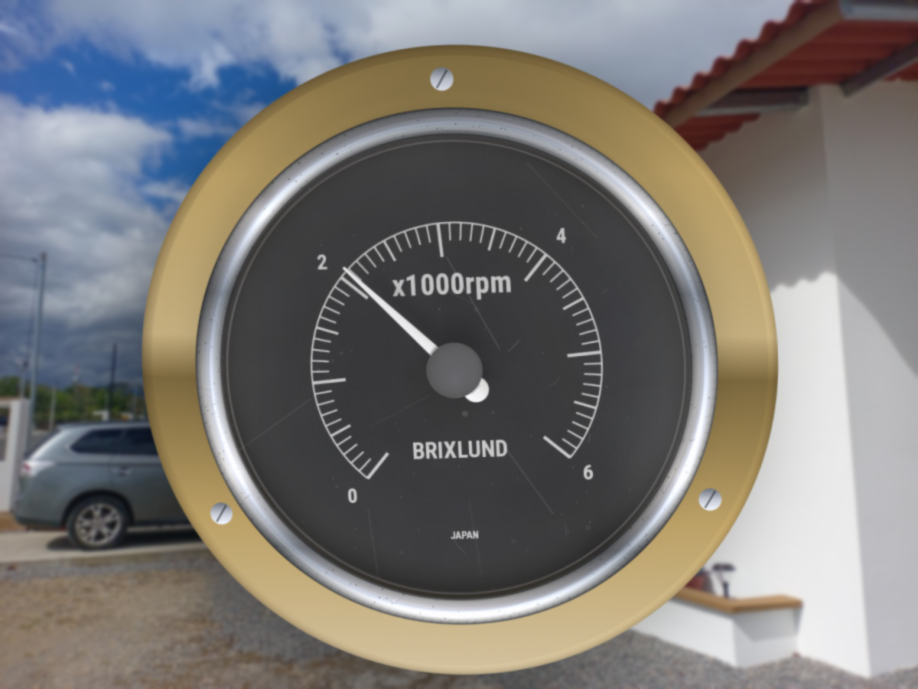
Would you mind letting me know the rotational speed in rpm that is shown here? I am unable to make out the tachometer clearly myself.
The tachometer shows 2100 rpm
